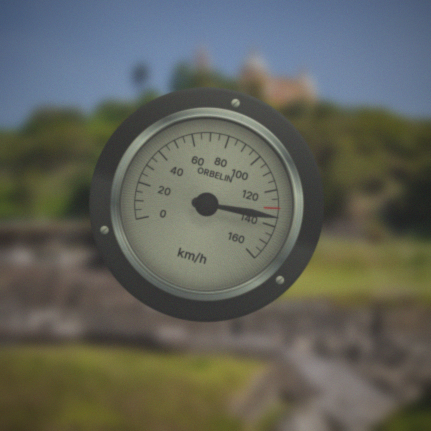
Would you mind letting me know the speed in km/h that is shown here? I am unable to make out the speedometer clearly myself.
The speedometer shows 135 km/h
